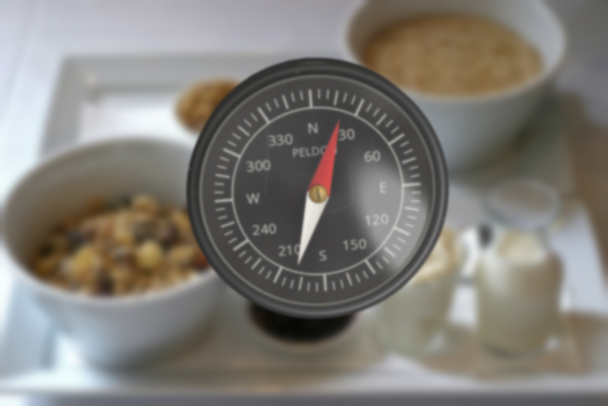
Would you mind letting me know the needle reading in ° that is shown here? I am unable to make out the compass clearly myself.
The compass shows 20 °
